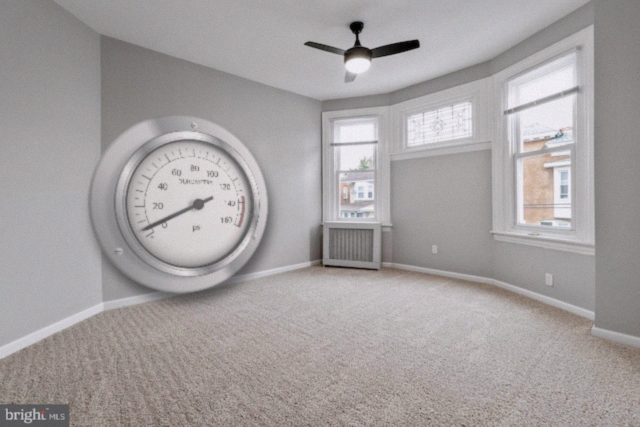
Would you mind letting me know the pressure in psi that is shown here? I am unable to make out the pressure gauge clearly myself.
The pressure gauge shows 5 psi
